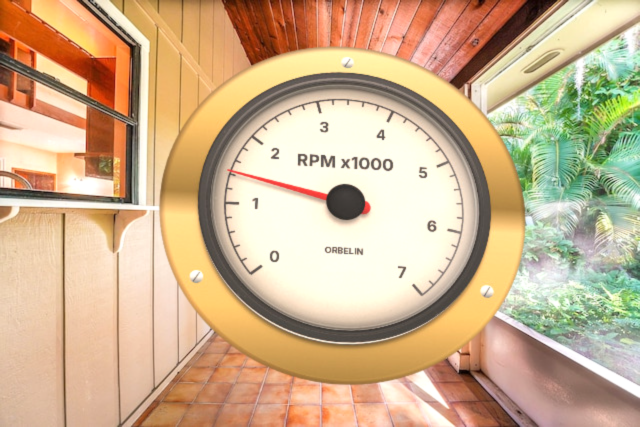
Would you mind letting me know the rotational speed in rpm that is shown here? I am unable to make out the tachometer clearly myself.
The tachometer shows 1400 rpm
